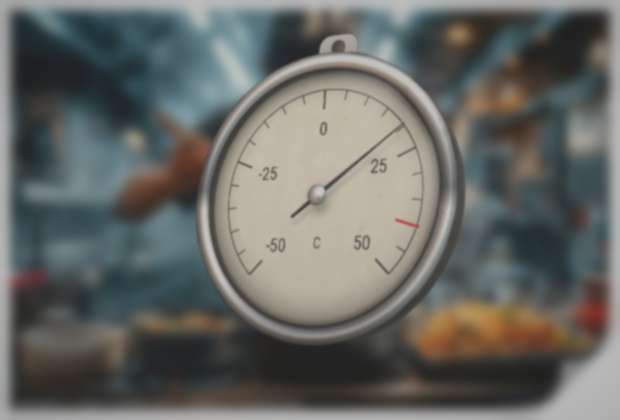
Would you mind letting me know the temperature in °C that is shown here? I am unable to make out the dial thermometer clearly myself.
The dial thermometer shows 20 °C
